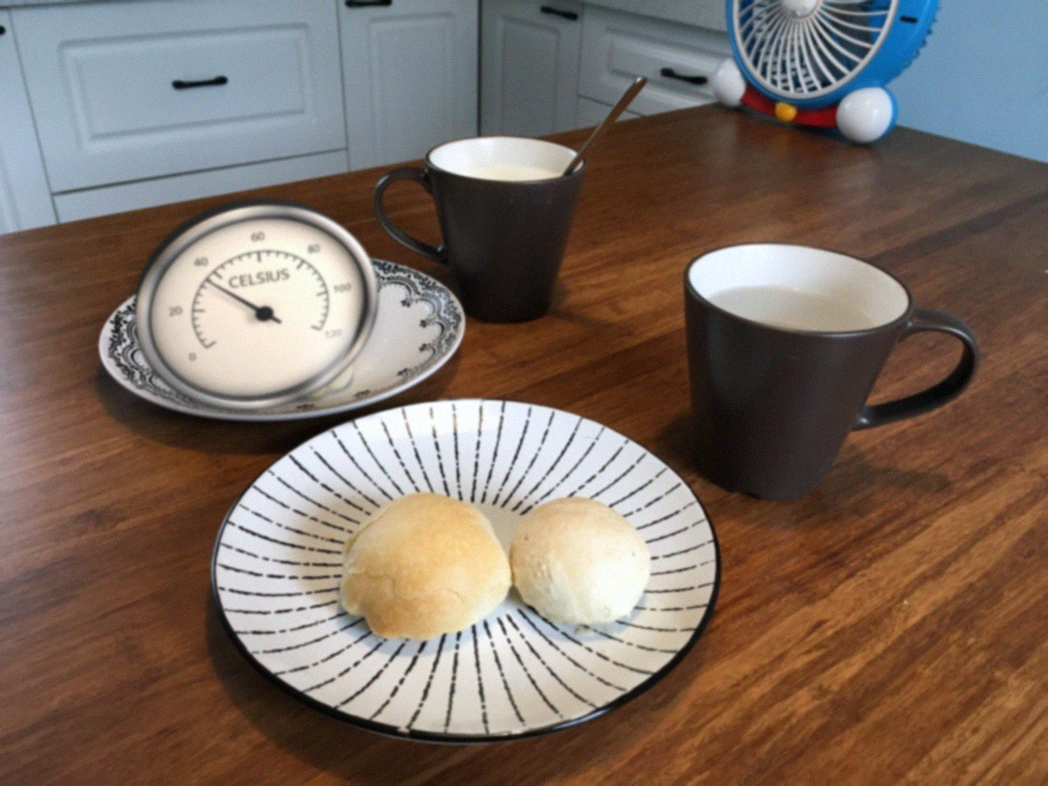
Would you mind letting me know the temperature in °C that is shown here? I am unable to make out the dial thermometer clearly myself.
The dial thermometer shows 36 °C
